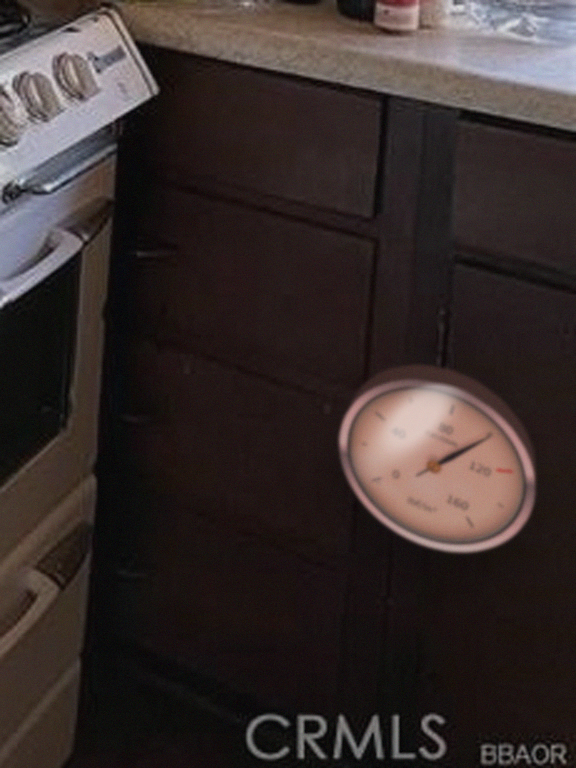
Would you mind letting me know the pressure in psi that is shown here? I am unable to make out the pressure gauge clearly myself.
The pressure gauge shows 100 psi
